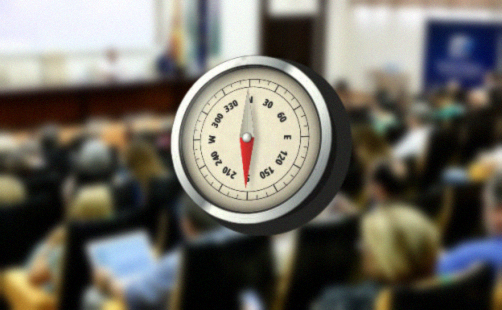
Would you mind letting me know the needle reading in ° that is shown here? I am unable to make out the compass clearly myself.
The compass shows 180 °
